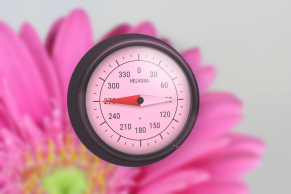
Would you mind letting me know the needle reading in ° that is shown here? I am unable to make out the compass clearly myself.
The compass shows 270 °
